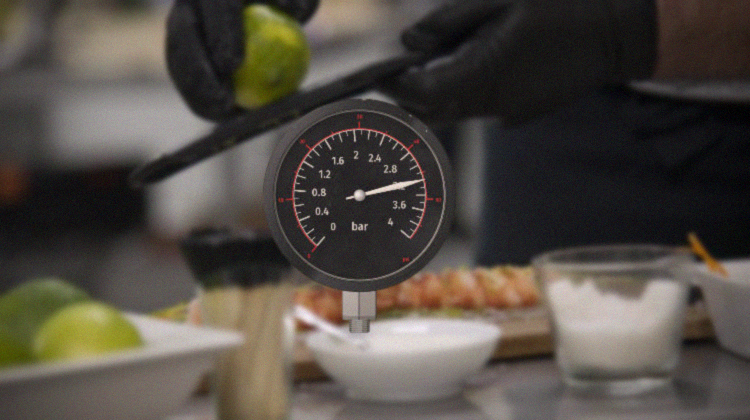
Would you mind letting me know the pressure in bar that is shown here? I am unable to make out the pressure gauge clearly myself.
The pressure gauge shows 3.2 bar
